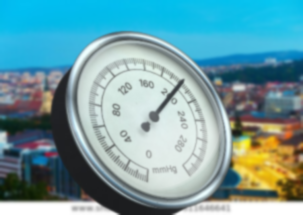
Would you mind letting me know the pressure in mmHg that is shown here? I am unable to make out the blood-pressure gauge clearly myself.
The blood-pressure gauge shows 200 mmHg
